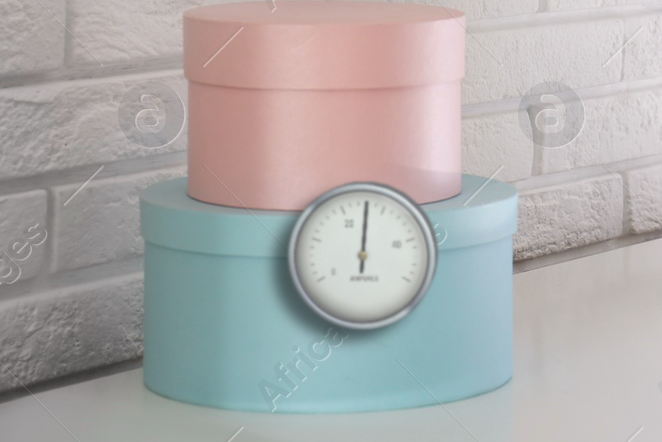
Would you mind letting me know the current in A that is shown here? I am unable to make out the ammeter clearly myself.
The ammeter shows 26 A
